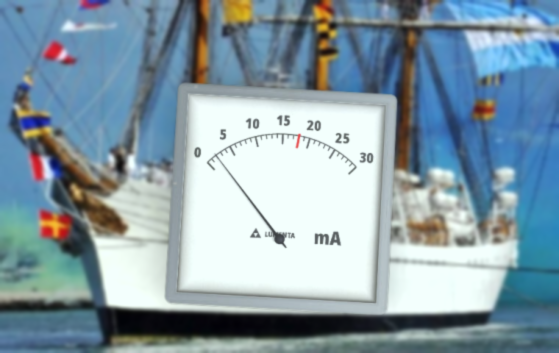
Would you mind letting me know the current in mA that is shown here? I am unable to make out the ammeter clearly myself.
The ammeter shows 2 mA
